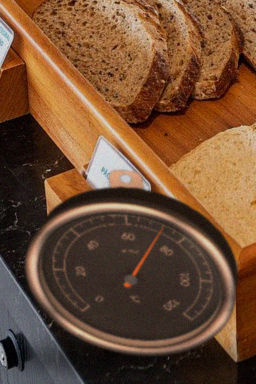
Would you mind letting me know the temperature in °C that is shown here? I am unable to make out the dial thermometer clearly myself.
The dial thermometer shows 72 °C
